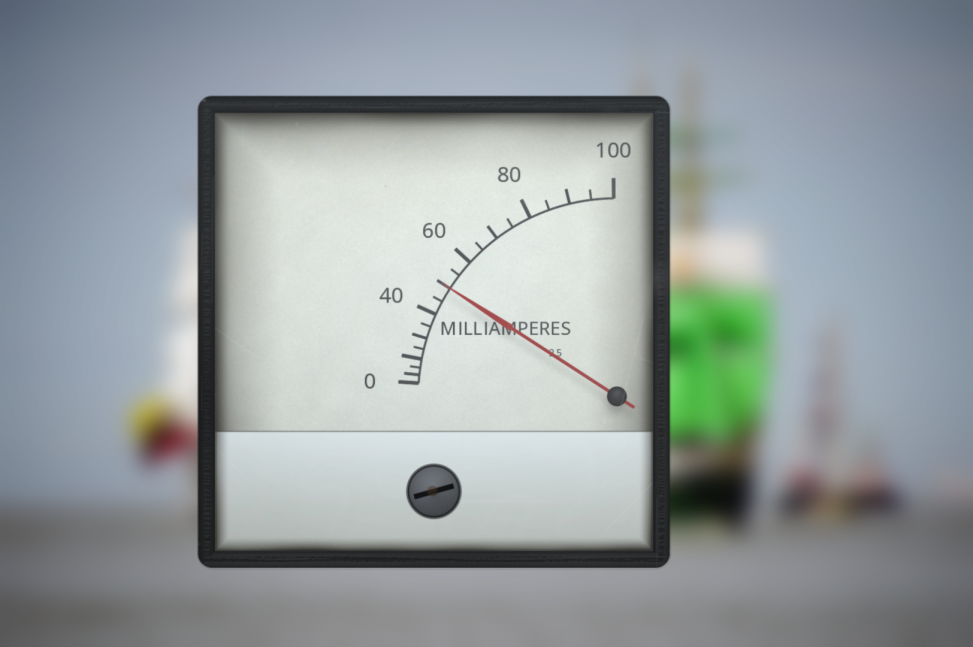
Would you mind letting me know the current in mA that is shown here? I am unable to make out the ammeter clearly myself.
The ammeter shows 50 mA
